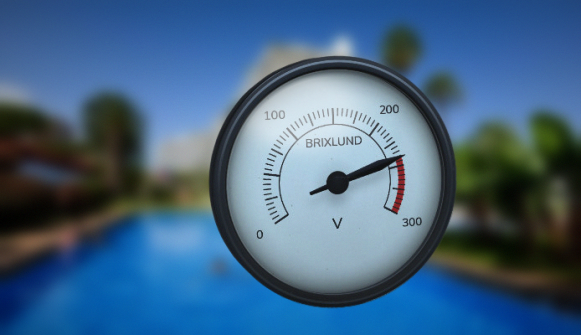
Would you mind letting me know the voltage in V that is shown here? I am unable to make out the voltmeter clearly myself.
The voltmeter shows 240 V
